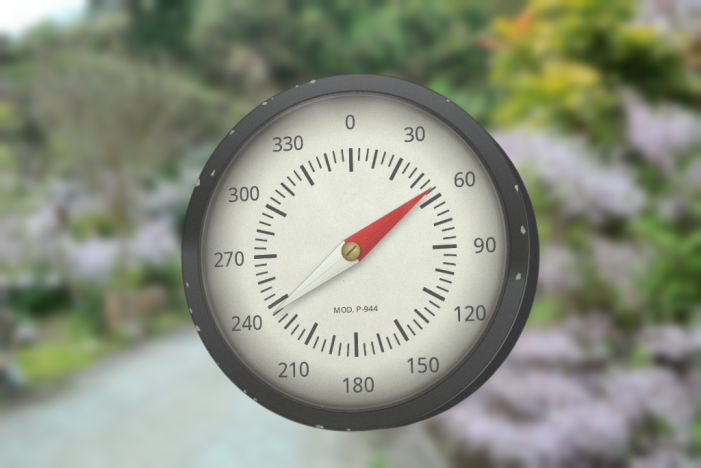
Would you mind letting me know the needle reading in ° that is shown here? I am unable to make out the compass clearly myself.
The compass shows 55 °
